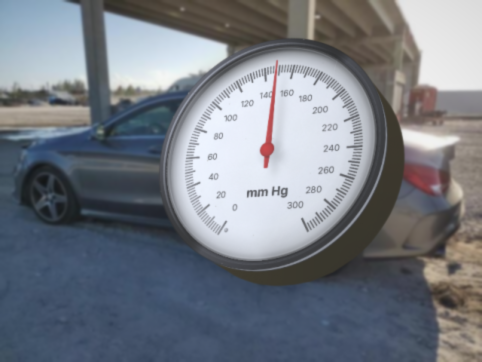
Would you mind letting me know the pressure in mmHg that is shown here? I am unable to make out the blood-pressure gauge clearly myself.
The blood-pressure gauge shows 150 mmHg
